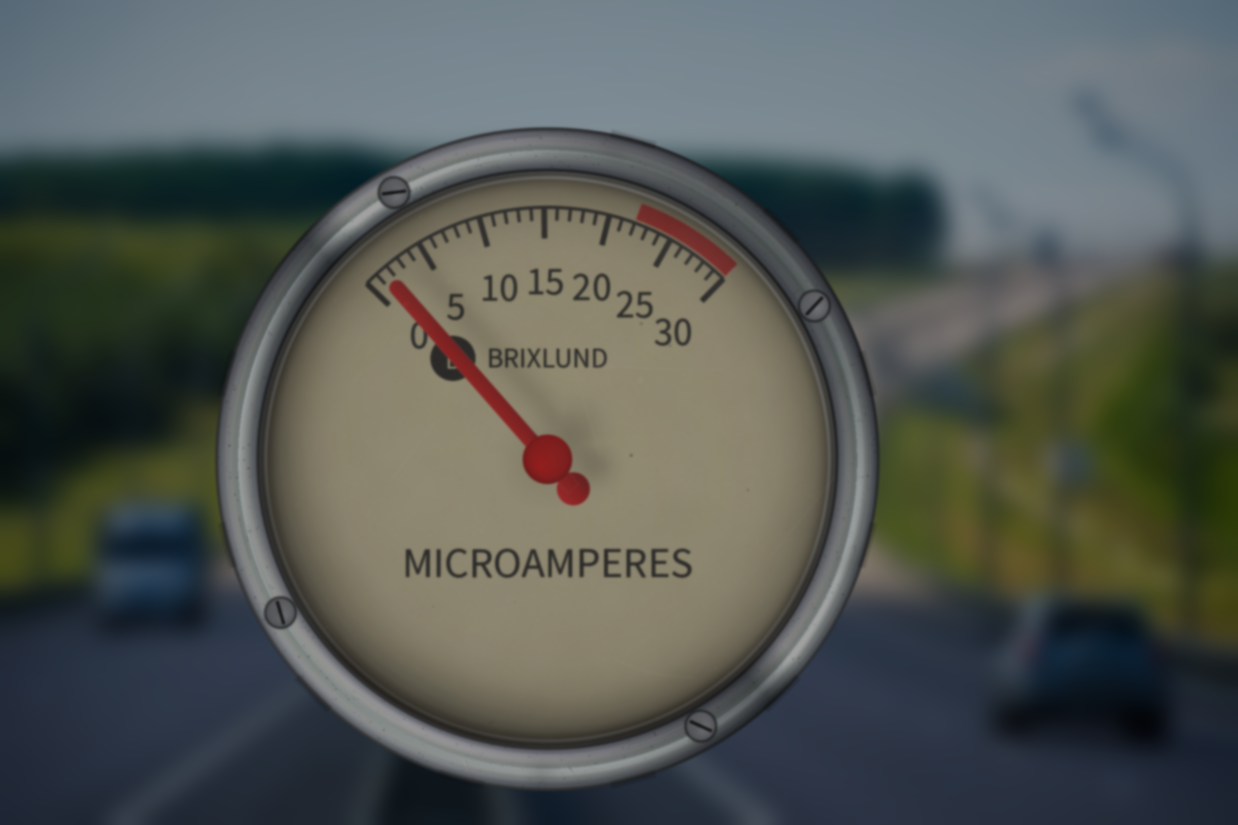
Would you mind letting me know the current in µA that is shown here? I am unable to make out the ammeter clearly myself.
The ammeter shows 1.5 µA
